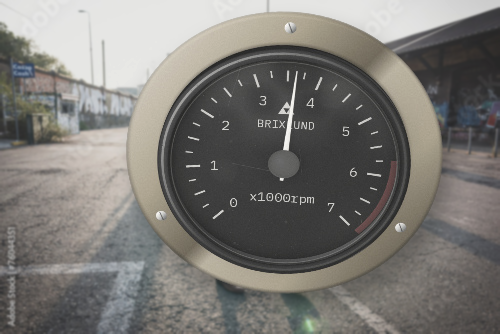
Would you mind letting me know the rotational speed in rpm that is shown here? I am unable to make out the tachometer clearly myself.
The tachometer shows 3625 rpm
